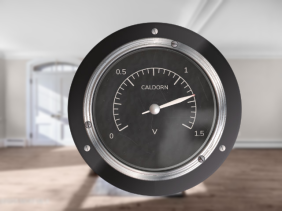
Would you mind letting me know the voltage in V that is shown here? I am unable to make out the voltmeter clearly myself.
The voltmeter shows 1.2 V
